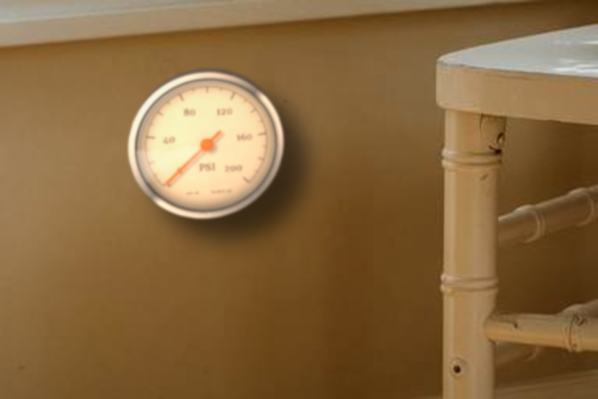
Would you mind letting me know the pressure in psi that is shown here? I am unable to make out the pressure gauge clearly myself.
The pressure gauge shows 0 psi
